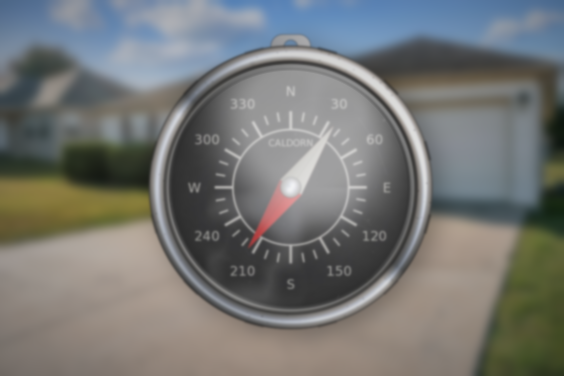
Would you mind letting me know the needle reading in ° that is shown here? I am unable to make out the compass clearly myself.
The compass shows 215 °
